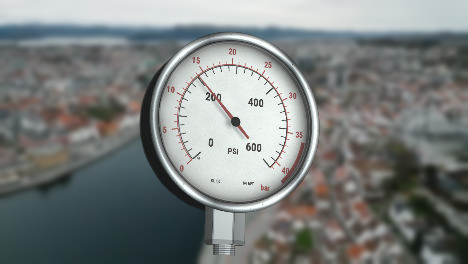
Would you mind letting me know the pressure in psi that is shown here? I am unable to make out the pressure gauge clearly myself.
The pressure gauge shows 200 psi
